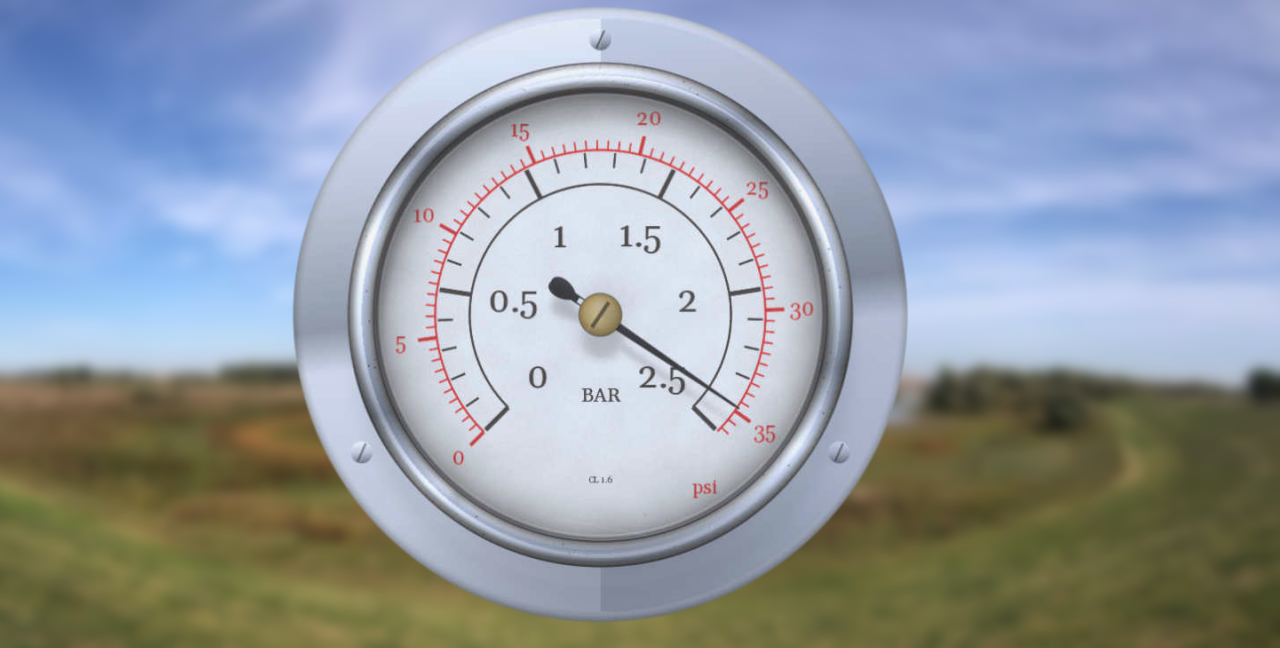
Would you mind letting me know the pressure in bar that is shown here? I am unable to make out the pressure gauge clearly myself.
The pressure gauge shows 2.4 bar
